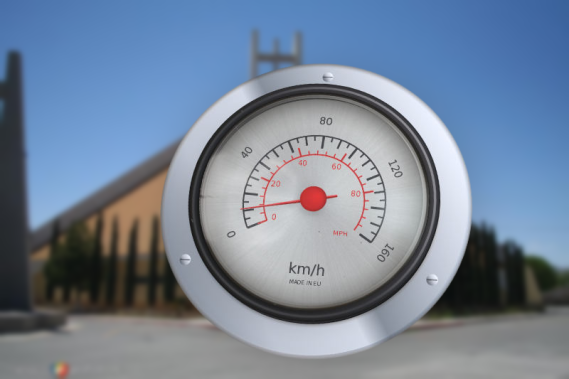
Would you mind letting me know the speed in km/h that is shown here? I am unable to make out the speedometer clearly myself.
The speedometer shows 10 km/h
